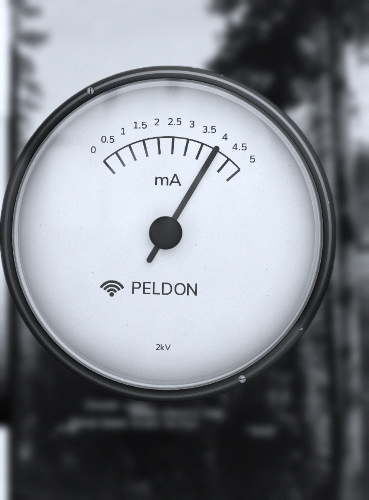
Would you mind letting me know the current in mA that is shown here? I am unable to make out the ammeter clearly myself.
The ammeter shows 4 mA
